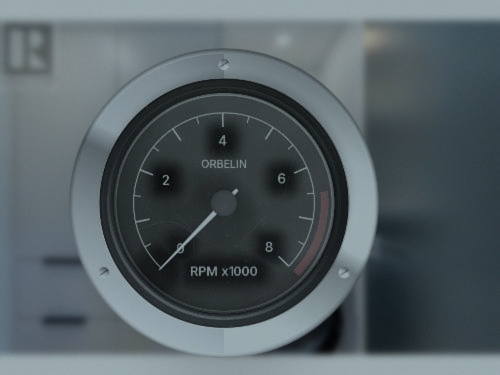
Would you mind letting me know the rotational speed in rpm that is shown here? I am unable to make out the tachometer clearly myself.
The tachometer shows 0 rpm
